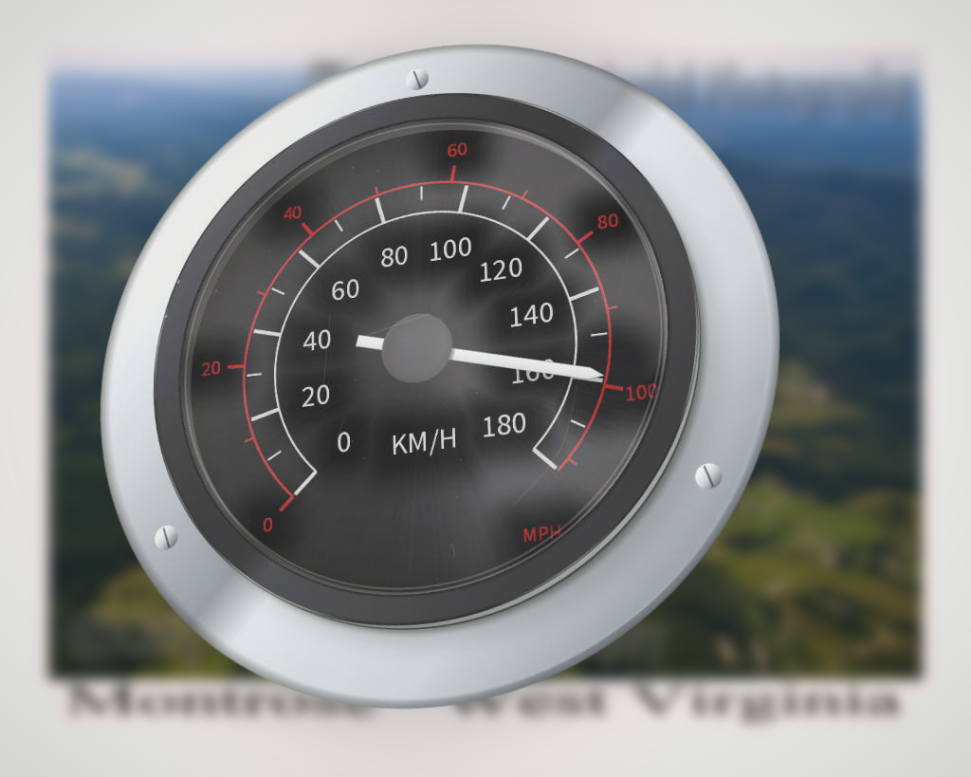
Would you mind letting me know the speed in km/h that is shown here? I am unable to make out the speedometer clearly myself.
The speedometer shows 160 km/h
